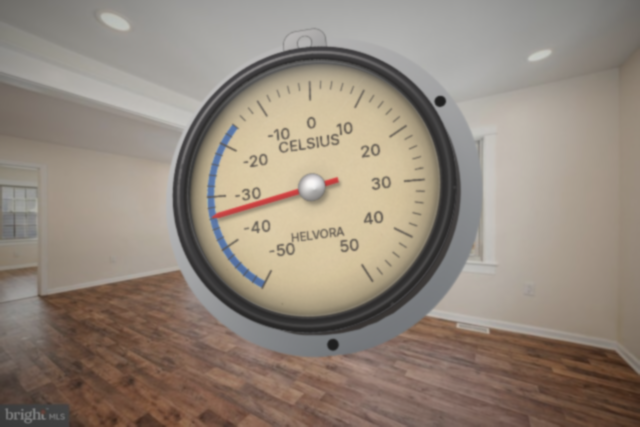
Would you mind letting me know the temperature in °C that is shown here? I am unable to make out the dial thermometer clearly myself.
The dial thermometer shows -34 °C
